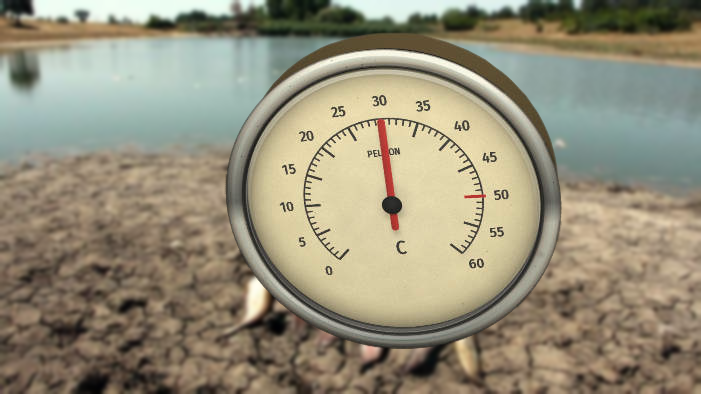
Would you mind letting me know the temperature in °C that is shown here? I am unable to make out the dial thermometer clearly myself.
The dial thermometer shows 30 °C
